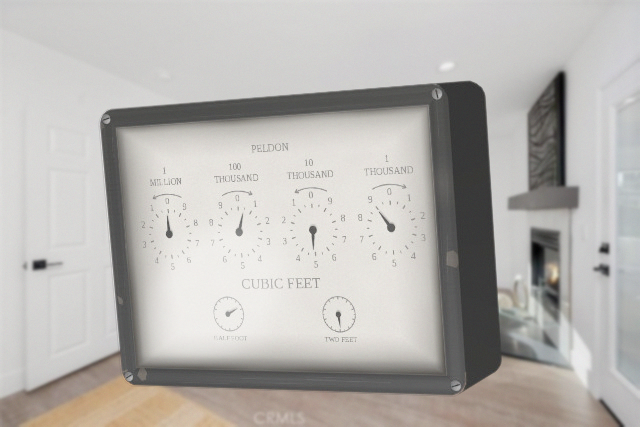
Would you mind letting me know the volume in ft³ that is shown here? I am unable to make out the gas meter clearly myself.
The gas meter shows 4900 ft³
